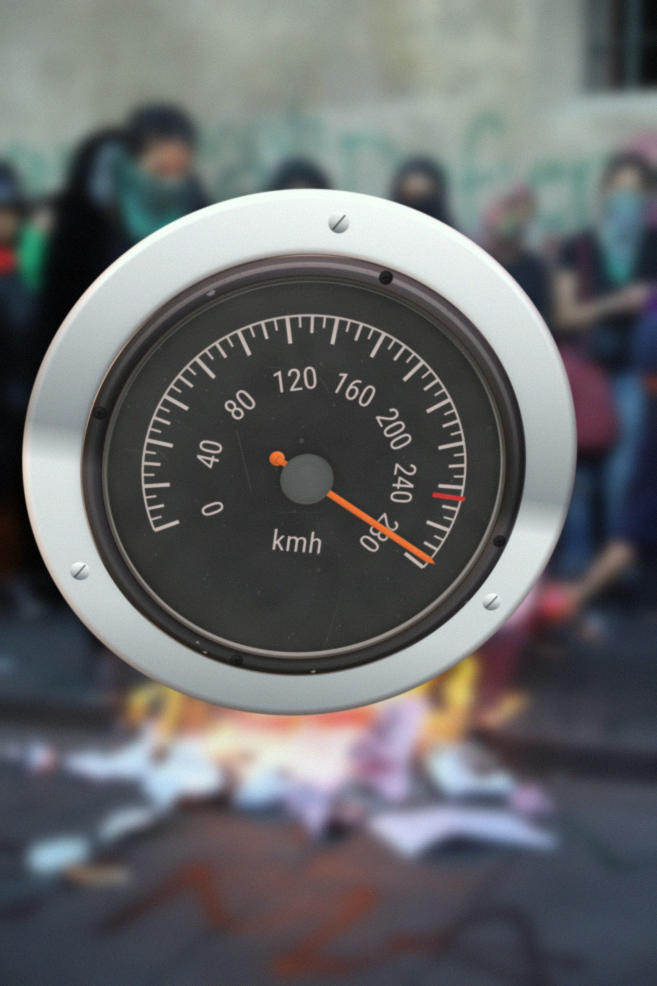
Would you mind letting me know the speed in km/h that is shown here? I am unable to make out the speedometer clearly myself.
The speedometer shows 275 km/h
